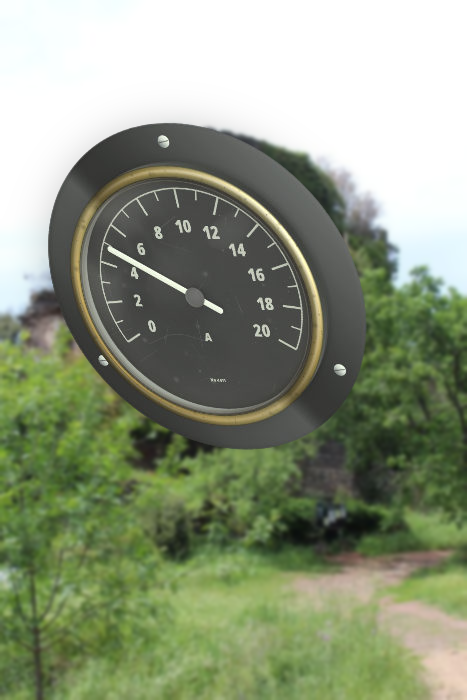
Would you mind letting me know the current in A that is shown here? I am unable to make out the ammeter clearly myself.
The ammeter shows 5 A
